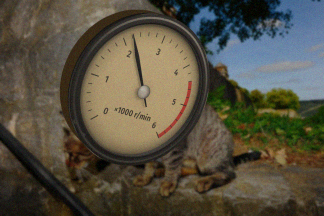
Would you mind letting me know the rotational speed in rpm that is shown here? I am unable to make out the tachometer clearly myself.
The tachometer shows 2200 rpm
